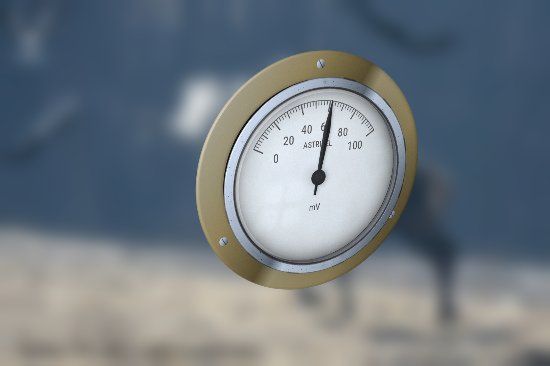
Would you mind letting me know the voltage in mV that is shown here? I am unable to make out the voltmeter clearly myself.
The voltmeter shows 60 mV
